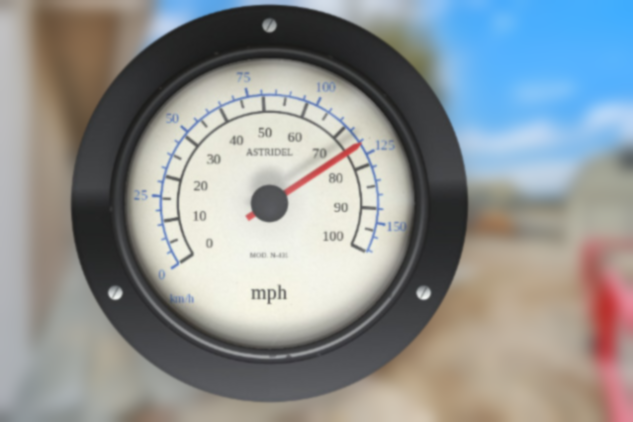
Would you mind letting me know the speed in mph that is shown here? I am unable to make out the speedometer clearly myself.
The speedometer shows 75 mph
